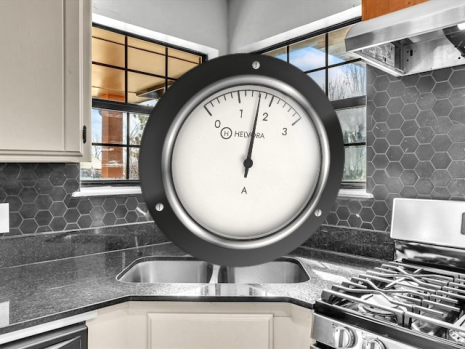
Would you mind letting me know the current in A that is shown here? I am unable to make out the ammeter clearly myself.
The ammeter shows 1.6 A
